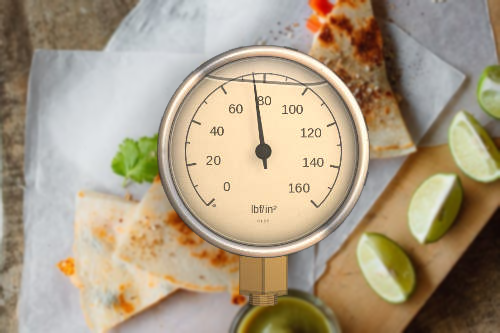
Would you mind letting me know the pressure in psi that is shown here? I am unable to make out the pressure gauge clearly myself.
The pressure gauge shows 75 psi
